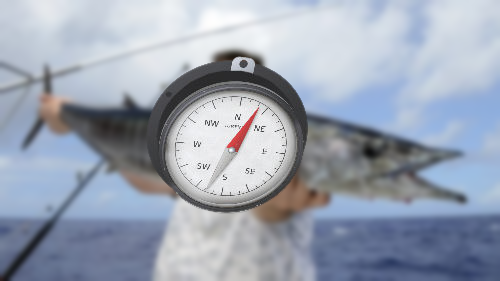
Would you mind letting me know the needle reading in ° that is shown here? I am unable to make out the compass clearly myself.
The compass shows 20 °
